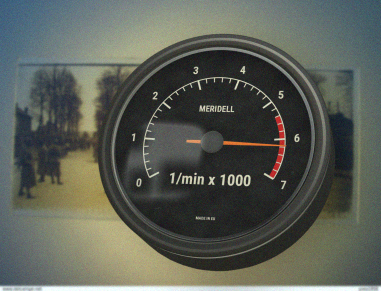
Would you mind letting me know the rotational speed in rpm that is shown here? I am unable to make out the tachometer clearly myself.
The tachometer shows 6200 rpm
